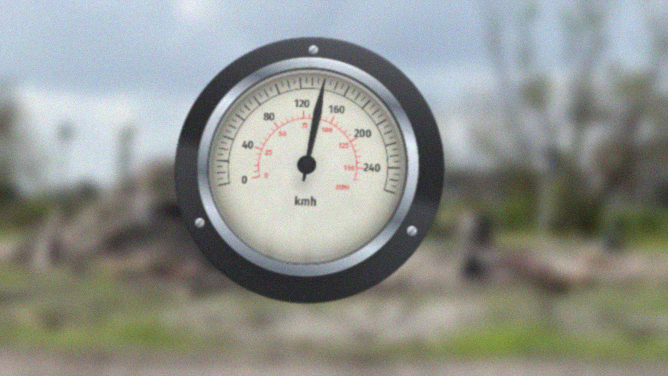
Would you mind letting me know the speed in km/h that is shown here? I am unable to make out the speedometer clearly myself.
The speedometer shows 140 km/h
